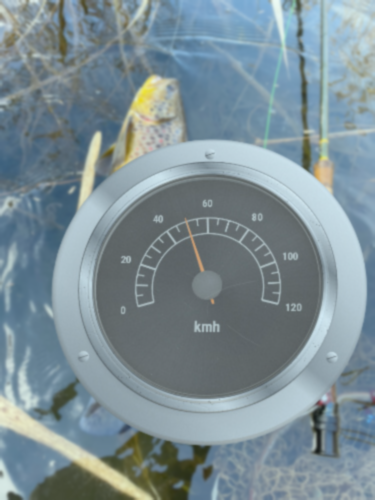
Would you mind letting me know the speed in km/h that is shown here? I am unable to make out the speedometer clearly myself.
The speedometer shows 50 km/h
